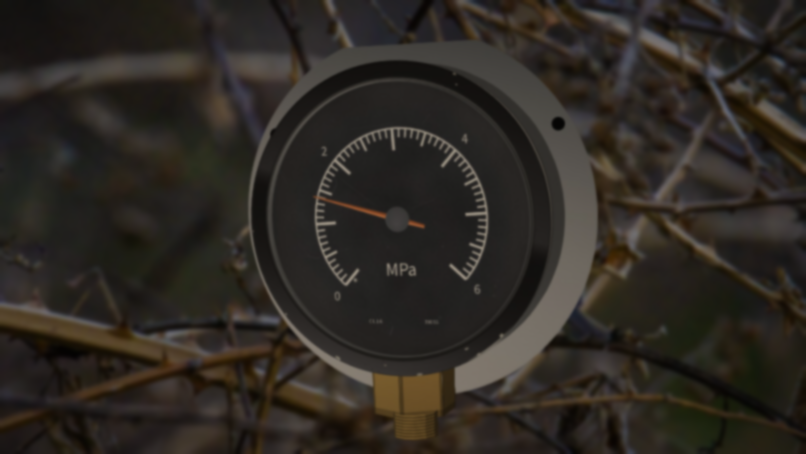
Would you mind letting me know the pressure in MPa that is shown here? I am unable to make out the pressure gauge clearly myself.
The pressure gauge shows 1.4 MPa
